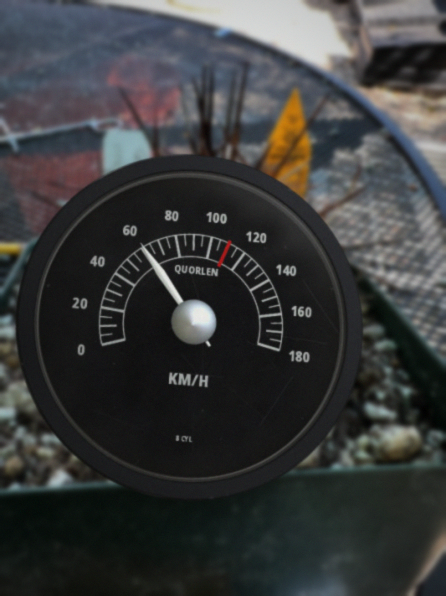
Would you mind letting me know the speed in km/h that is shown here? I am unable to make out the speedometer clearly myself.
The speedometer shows 60 km/h
